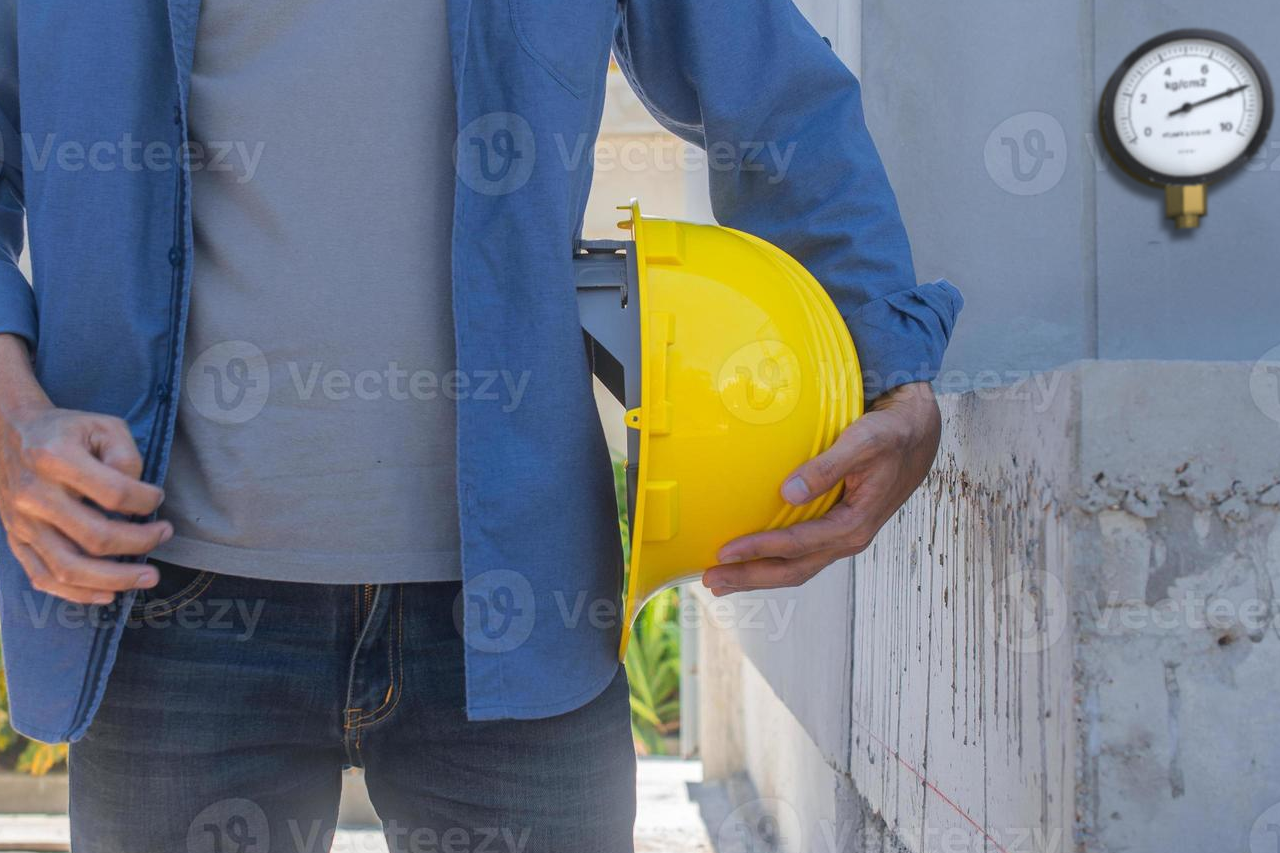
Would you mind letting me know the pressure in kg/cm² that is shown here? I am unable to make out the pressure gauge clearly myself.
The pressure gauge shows 8 kg/cm²
